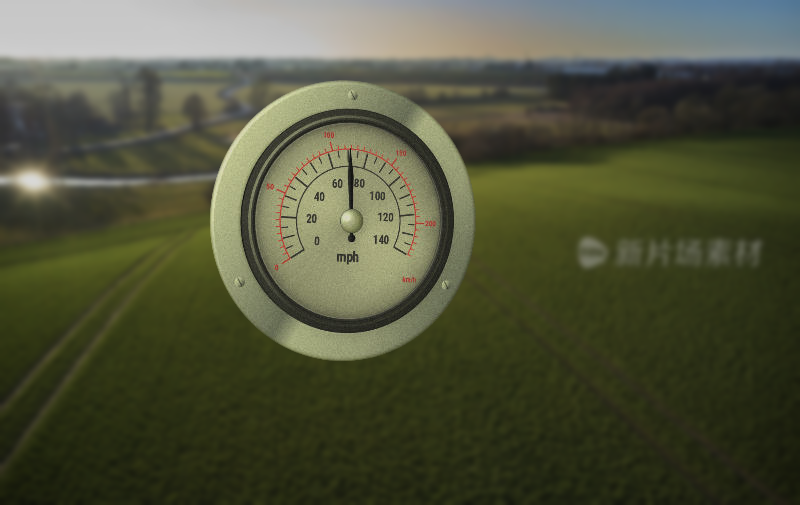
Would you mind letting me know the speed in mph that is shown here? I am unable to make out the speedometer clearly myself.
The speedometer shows 70 mph
